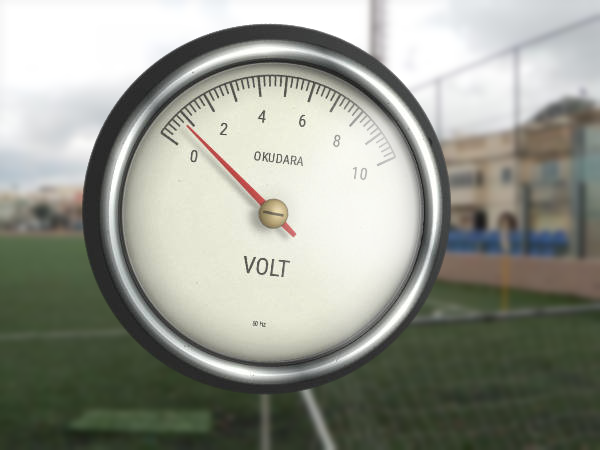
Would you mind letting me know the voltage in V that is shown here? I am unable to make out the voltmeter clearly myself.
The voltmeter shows 0.8 V
